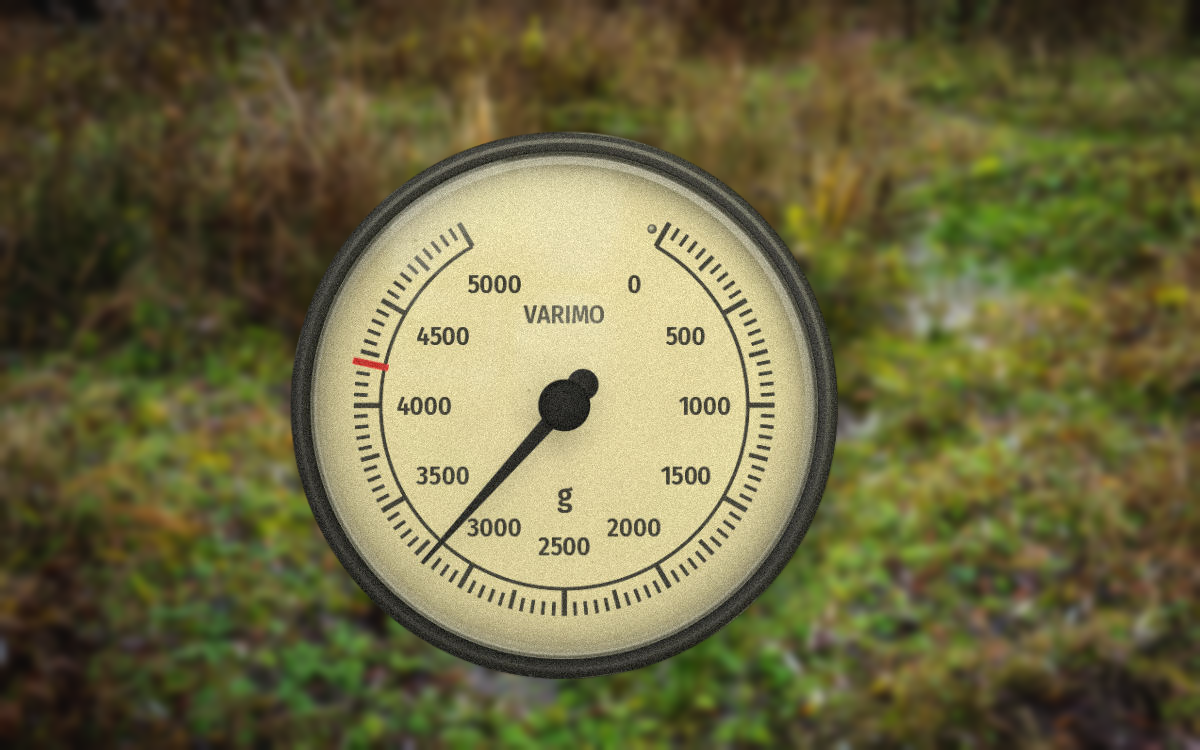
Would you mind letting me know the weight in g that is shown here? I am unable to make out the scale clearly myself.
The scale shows 3200 g
